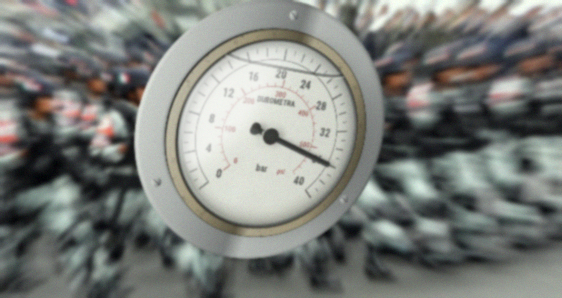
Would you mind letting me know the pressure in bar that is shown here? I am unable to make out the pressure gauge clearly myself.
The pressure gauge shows 36 bar
